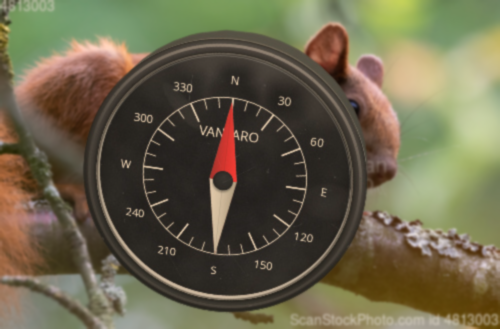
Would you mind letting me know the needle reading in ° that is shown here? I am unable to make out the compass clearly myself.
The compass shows 0 °
